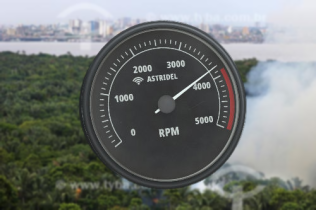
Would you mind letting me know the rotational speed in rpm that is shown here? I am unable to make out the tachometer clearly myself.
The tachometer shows 3800 rpm
